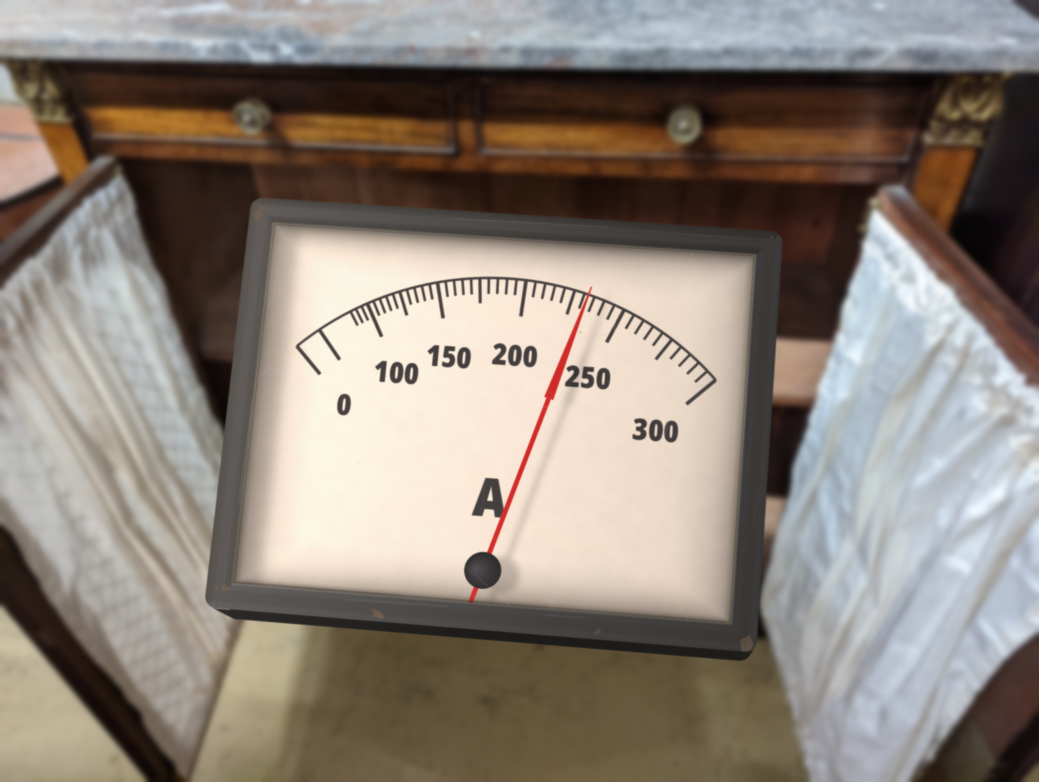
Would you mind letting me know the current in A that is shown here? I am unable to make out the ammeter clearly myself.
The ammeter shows 232.5 A
